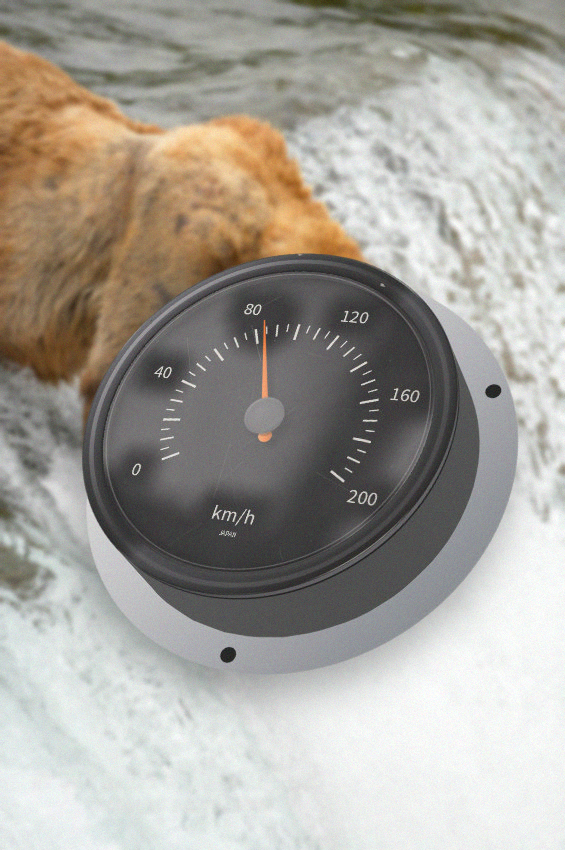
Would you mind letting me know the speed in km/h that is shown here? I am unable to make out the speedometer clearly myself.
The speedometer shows 85 km/h
